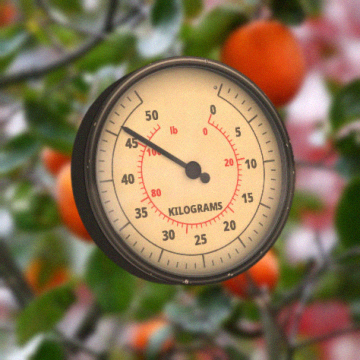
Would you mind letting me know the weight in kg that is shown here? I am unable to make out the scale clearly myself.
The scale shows 46 kg
